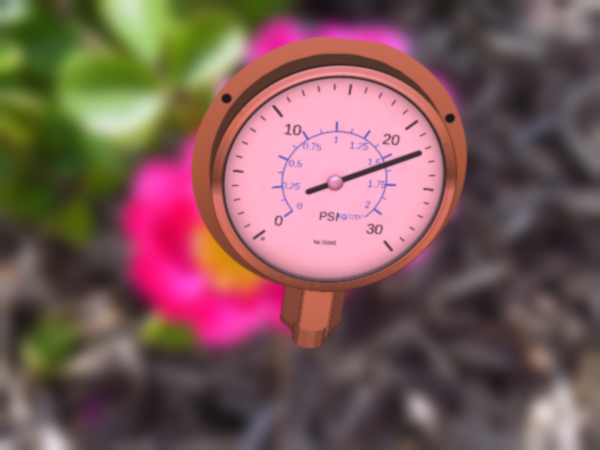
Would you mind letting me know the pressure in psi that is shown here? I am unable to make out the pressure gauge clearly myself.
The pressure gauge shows 22 psi
